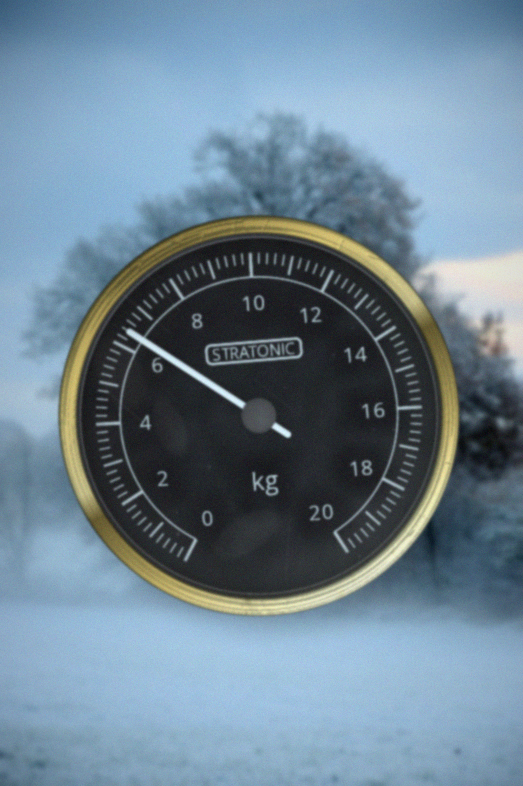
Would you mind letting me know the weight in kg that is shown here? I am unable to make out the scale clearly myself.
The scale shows 6.4 kg
